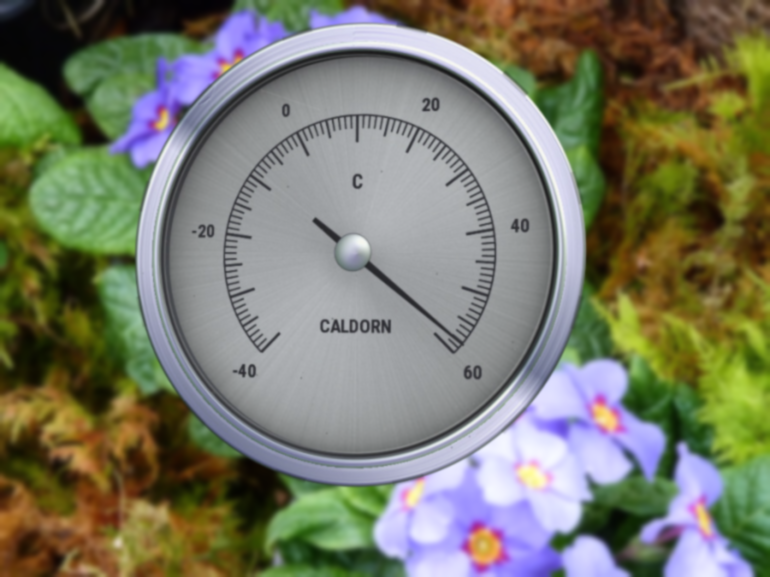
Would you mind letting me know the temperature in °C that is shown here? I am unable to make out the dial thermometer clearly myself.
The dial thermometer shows 58 °C
